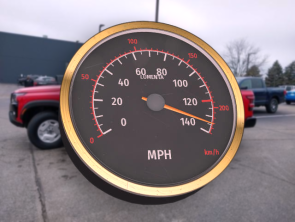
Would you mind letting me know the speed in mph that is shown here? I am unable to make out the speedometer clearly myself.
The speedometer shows 135 mph
